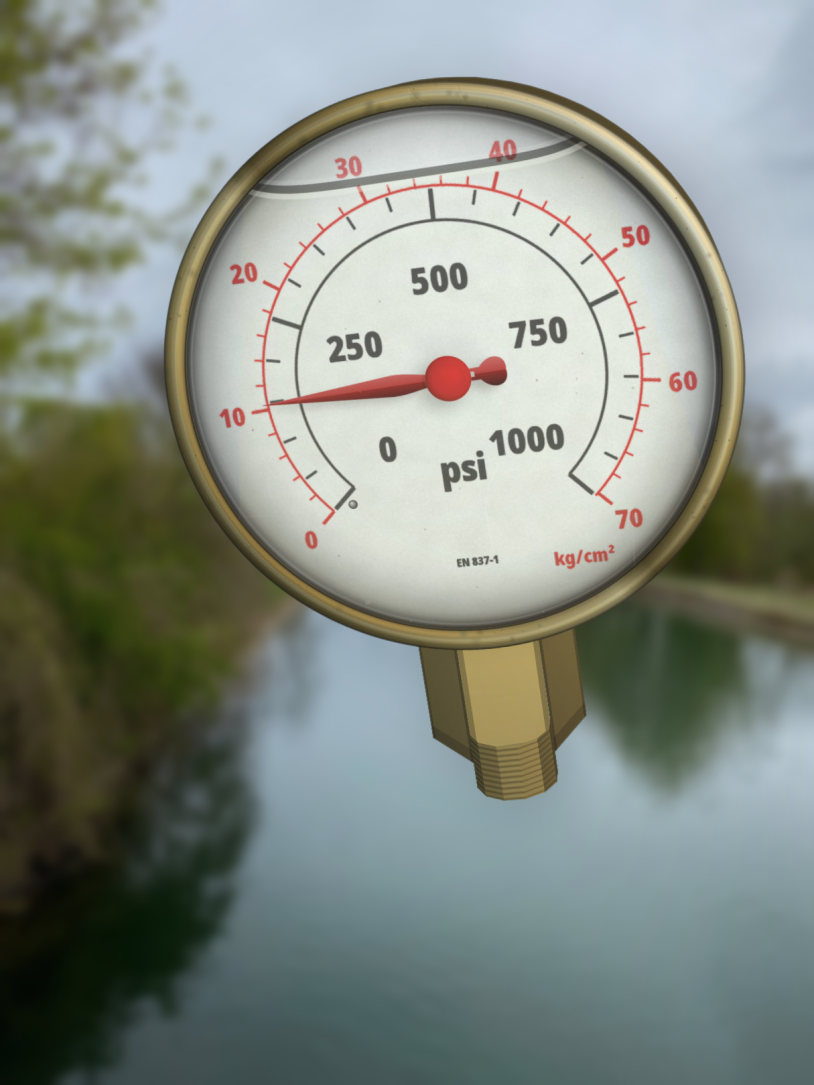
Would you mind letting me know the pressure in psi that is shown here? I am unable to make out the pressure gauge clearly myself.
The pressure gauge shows 150 psi
